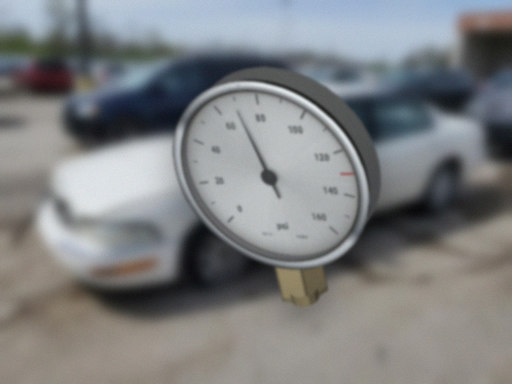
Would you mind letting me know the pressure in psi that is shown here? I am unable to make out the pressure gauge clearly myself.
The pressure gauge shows 70 psi
